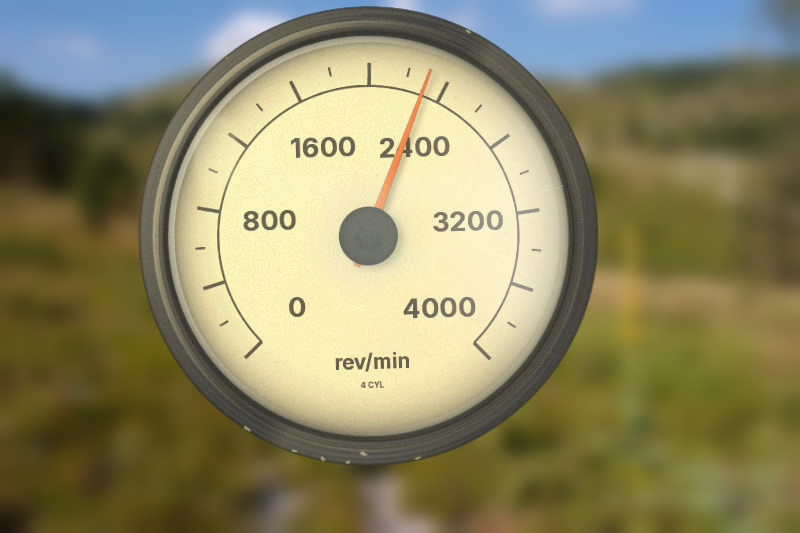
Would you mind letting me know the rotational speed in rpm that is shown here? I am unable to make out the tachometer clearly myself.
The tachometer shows 2300 rpm
